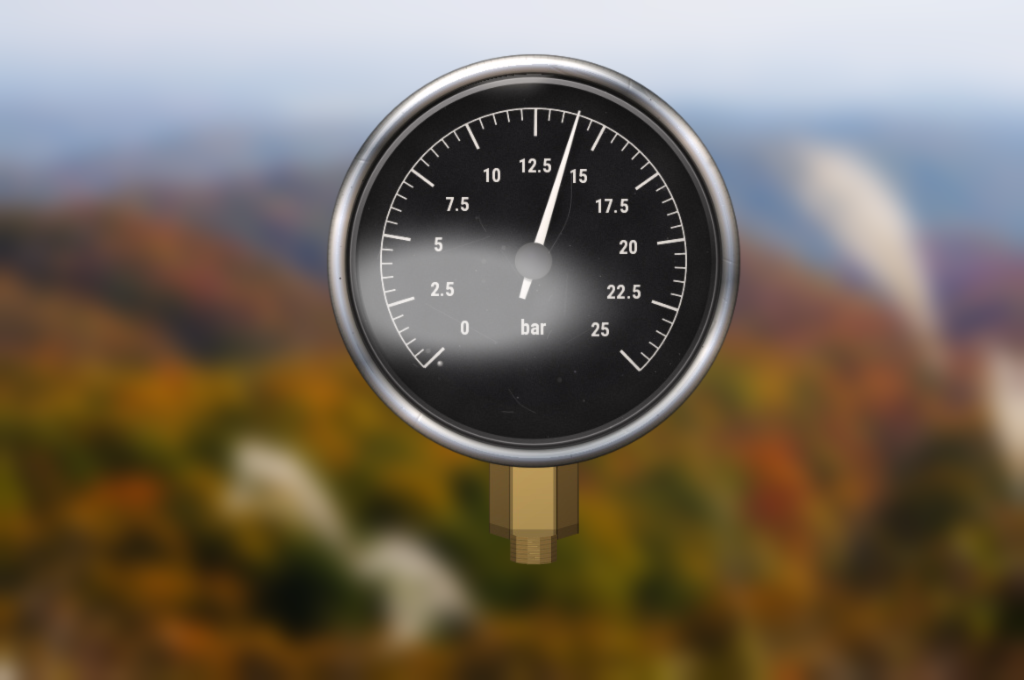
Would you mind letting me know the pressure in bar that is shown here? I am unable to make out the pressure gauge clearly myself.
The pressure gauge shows 14 bar
